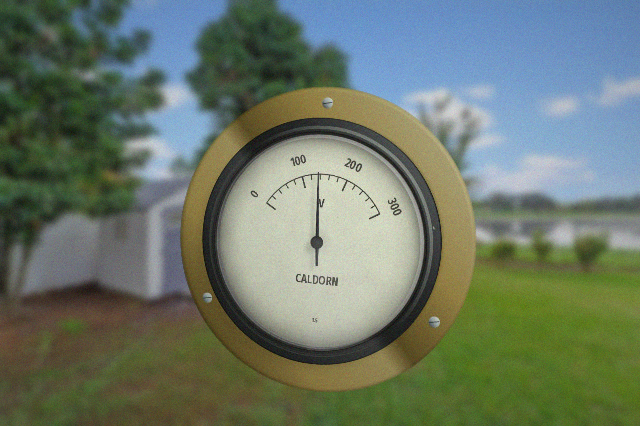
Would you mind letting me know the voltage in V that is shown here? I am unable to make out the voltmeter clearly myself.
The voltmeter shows 140 V
